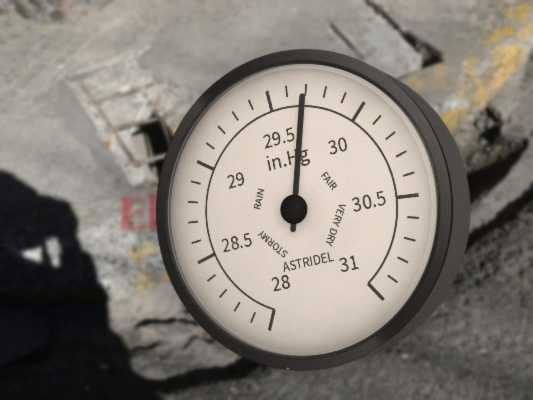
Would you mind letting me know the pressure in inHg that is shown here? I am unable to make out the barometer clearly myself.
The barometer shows 29.7 inHg
